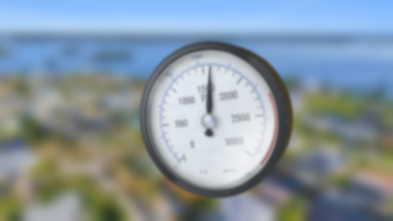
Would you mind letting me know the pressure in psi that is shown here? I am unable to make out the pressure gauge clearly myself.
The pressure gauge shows 1600 psi
